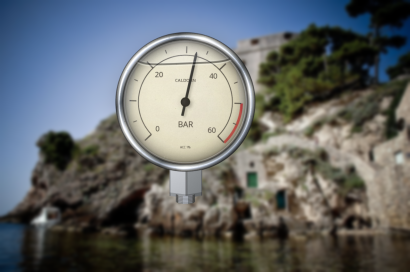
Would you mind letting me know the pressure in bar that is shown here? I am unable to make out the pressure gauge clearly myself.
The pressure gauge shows 32.5 bar
